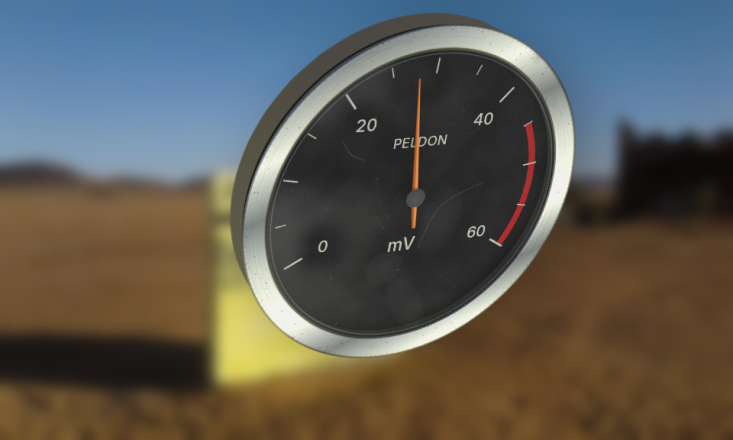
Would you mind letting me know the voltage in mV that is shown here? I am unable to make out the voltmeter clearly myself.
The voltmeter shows 27.5 mV
